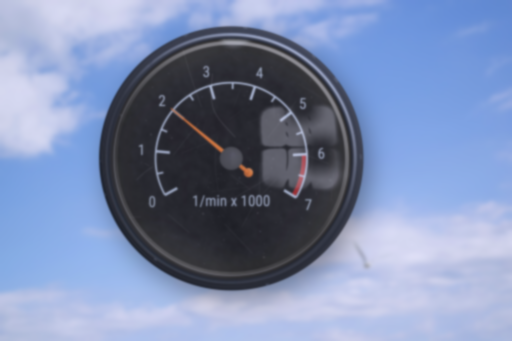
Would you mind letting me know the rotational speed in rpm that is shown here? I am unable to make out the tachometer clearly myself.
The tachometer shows 2000 rpm
